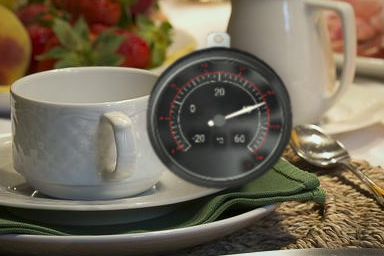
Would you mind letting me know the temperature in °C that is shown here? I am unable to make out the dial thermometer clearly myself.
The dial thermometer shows 40 °C
